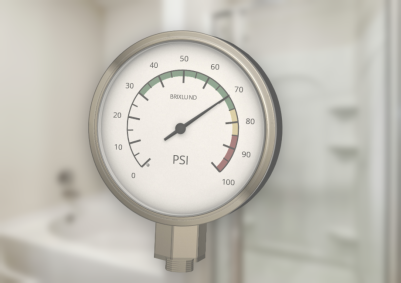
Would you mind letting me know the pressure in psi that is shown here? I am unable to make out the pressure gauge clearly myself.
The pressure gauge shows 70 psi
